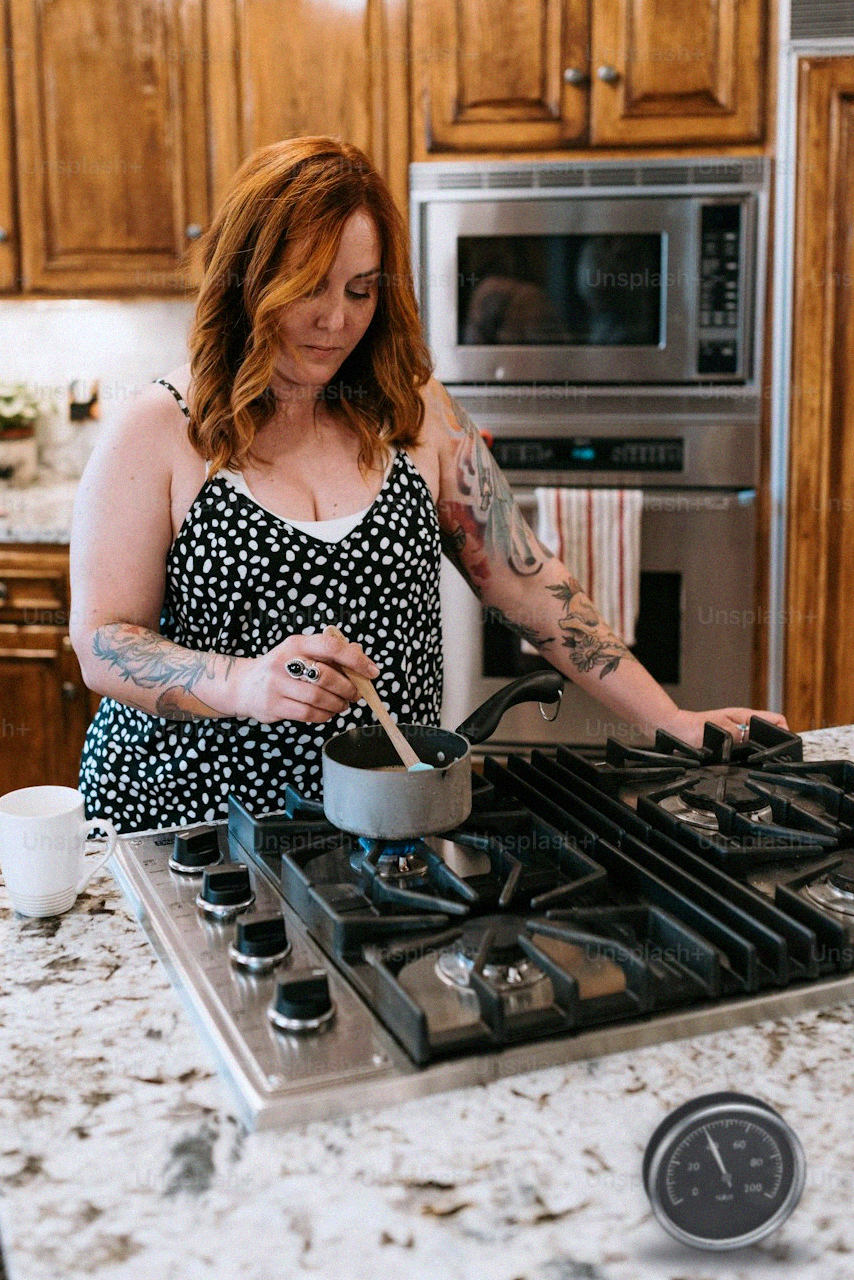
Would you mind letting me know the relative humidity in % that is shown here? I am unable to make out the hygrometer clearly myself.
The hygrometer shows 40 %
